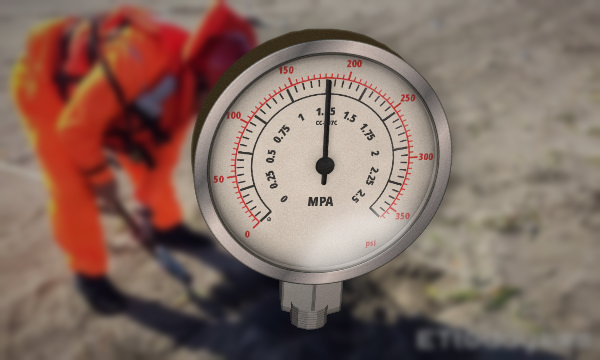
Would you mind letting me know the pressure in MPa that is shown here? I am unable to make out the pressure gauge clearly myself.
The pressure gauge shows 1.25 MPa
